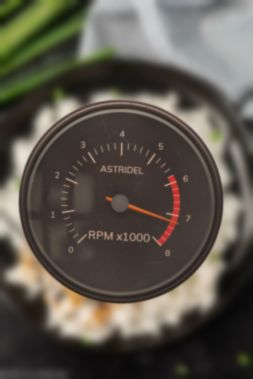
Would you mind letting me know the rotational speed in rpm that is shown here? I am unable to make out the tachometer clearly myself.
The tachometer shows 7200 rpm
